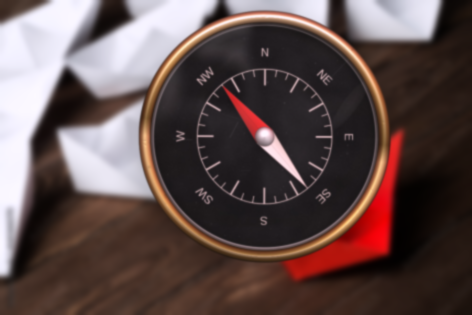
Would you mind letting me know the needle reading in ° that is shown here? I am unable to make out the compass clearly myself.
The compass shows 320 °
